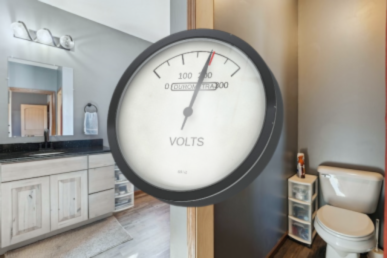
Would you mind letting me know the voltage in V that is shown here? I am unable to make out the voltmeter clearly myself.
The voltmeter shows 200 V
